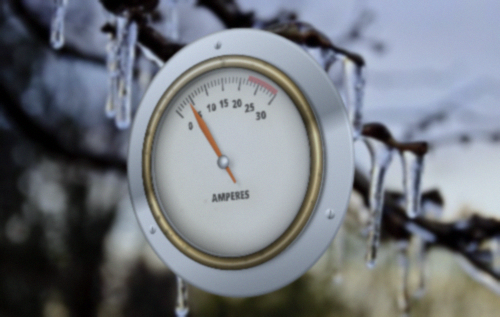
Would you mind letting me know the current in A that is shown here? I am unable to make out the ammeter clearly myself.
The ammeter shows 5 A
